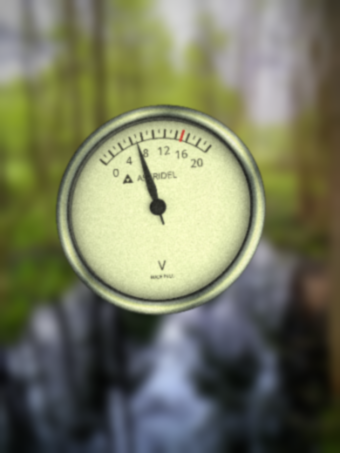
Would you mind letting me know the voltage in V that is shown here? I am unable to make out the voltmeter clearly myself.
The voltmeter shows 7 V
